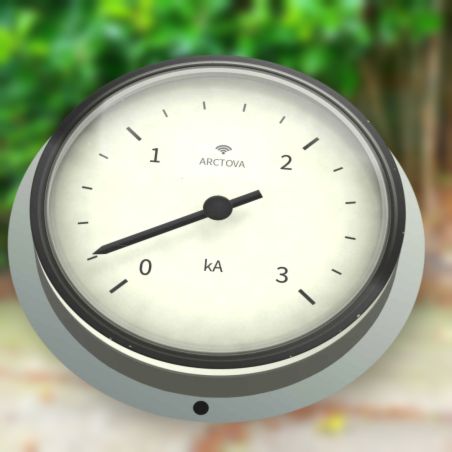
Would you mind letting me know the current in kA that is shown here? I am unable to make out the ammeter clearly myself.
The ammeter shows 0.2 kA
